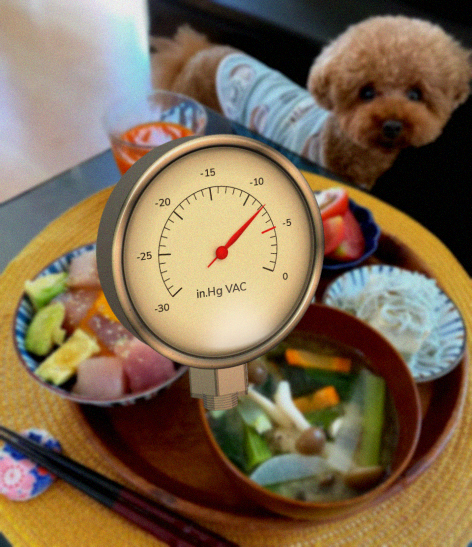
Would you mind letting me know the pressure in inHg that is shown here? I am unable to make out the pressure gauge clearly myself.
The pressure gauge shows -8 inHg
